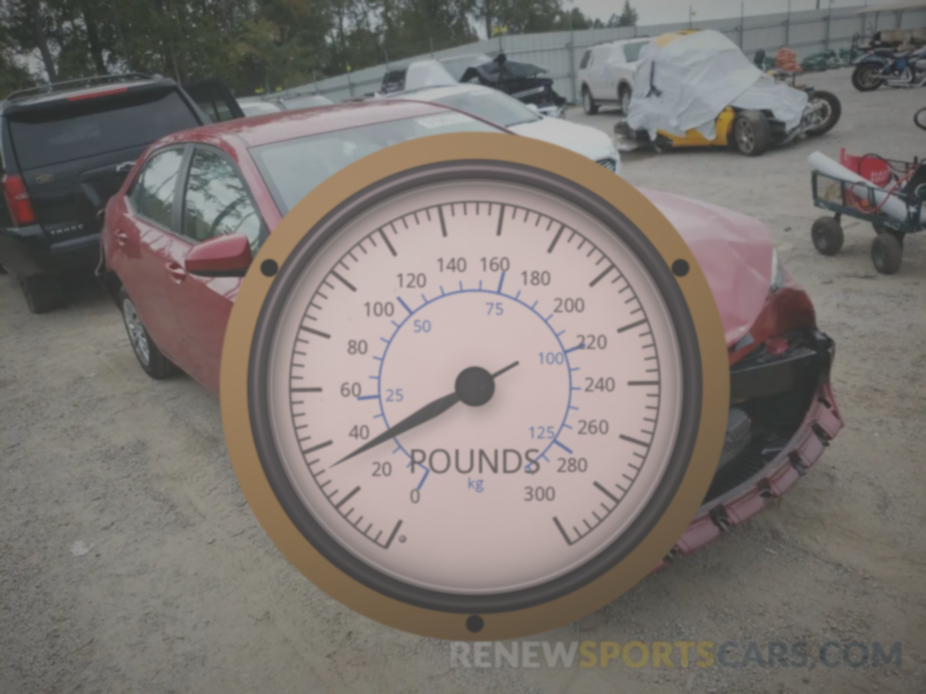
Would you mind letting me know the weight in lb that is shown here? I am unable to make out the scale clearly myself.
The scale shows 32 lb
